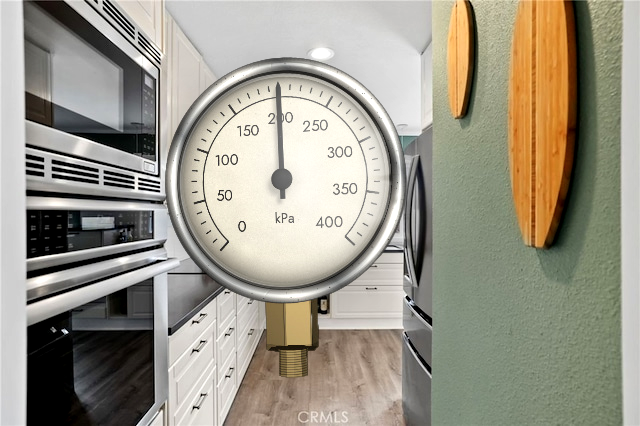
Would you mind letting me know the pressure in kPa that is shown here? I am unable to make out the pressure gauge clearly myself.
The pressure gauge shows 200 kPa
